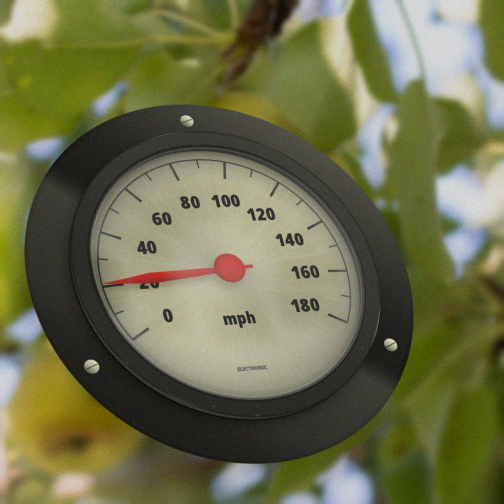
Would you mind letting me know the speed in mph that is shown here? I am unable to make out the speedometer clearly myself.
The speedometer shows 20 mph
